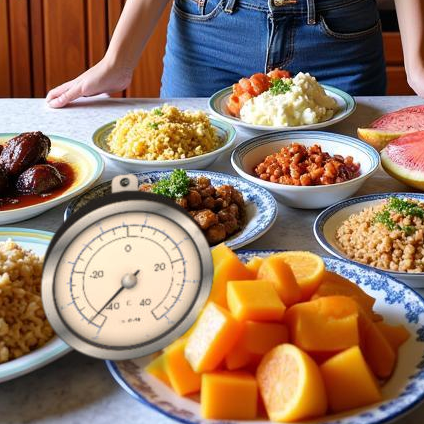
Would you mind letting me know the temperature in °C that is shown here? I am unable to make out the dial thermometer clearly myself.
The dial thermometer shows -36 °C
